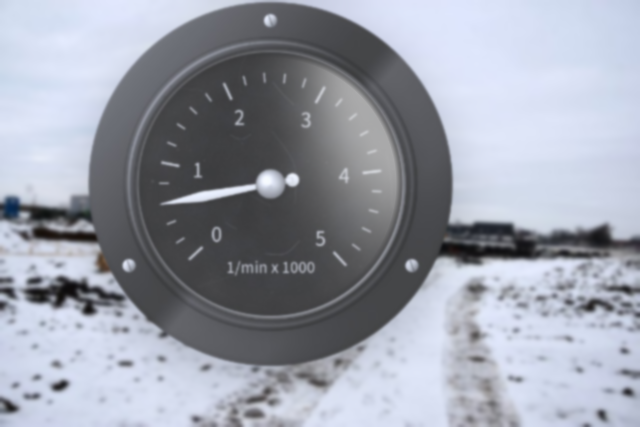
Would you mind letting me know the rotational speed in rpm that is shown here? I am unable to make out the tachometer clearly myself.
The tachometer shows 600 rpm
